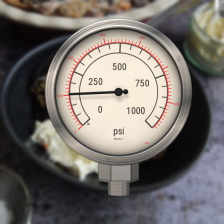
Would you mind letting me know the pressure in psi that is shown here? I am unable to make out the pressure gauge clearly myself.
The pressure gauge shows 150 psi
